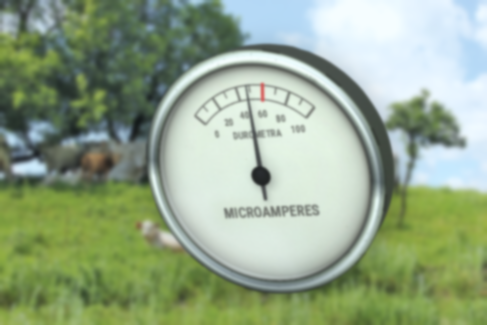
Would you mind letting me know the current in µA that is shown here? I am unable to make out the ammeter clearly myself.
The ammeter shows 50 µA
